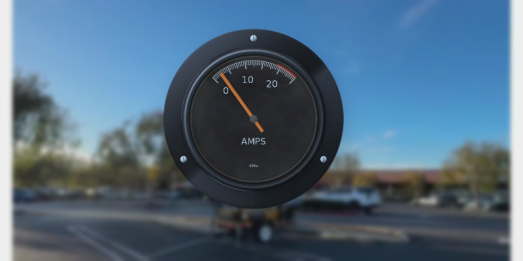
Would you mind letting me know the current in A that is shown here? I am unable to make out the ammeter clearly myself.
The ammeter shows 2.5 A
